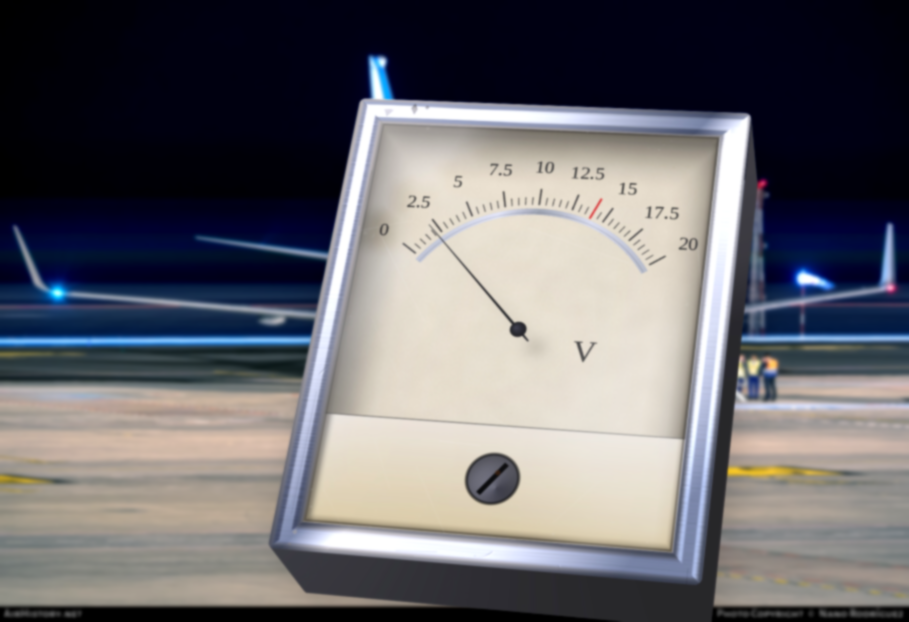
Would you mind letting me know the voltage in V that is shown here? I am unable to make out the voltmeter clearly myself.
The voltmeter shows 2 V
